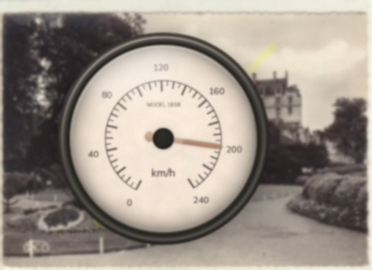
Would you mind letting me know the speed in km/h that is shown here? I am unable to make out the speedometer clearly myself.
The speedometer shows 200 km/h
